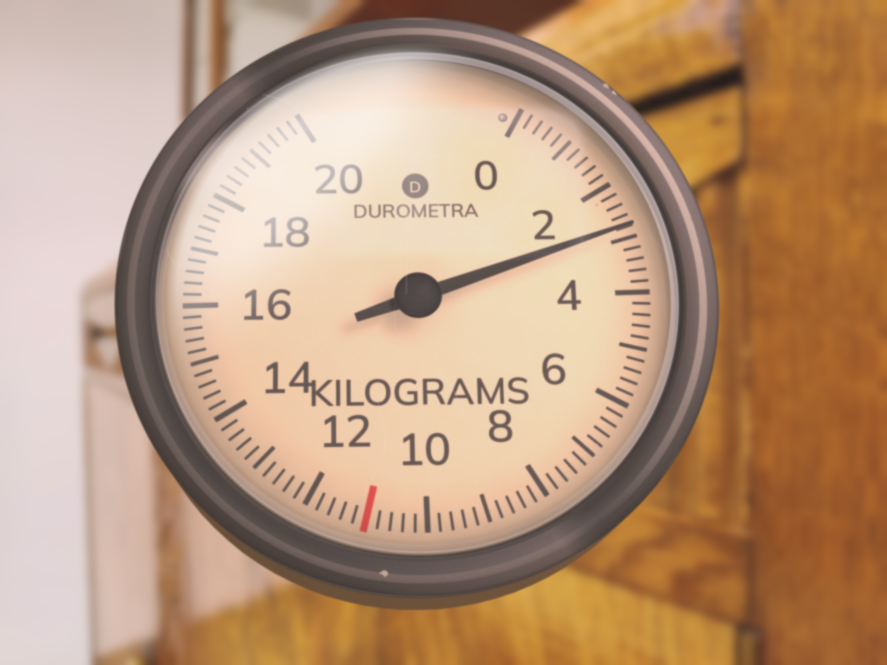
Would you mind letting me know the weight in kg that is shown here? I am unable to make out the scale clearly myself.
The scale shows 2.8 kg
